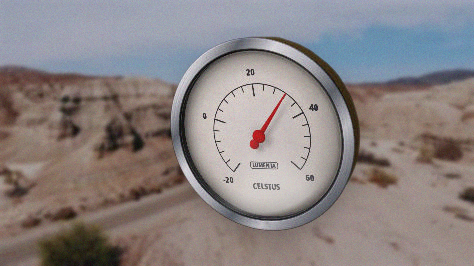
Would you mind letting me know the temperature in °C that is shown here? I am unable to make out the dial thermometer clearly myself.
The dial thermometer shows 32 °C
